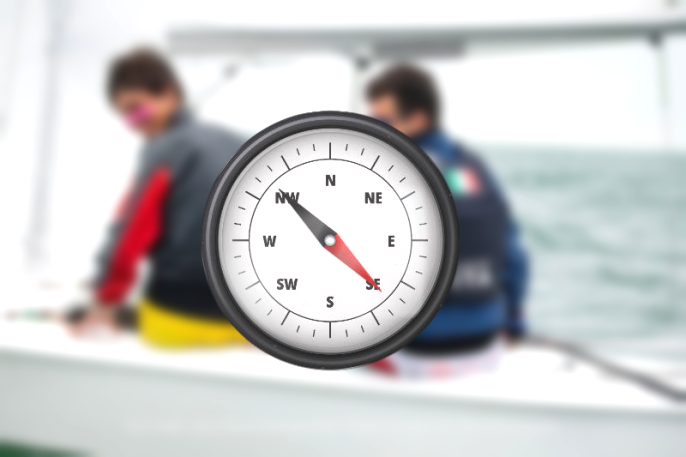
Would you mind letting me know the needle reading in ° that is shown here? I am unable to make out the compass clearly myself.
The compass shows 135 °
